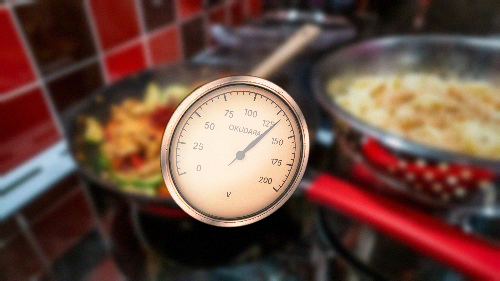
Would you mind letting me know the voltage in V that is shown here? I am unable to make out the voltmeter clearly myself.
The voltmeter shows 130 V
